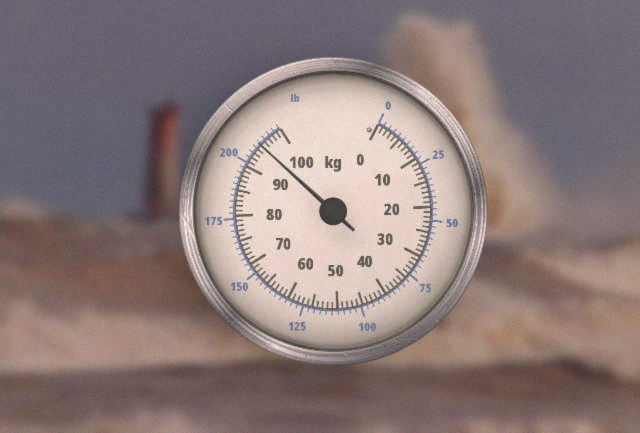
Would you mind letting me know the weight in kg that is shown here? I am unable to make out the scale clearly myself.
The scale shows 95 kg
